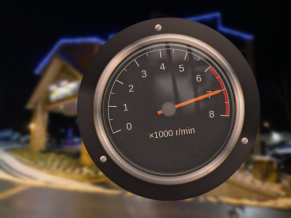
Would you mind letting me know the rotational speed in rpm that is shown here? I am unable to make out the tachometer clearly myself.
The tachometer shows 7000 rpm
